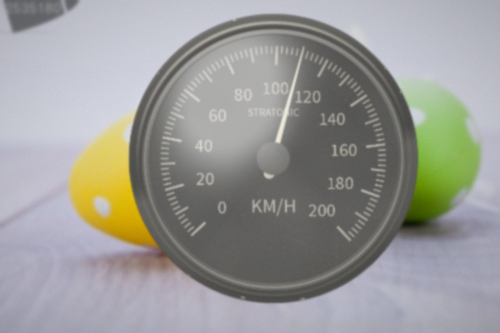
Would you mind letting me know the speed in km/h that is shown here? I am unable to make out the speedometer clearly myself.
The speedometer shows 110 km/h
